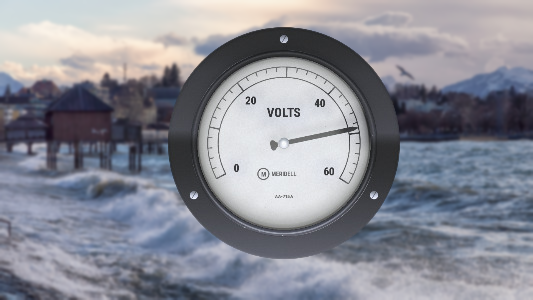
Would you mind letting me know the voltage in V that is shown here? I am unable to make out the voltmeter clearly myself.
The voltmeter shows 49 V
